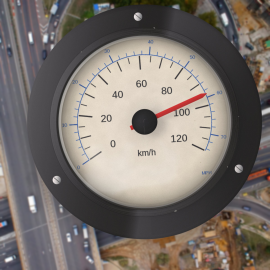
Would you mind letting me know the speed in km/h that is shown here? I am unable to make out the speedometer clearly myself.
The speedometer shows 95 km/h
